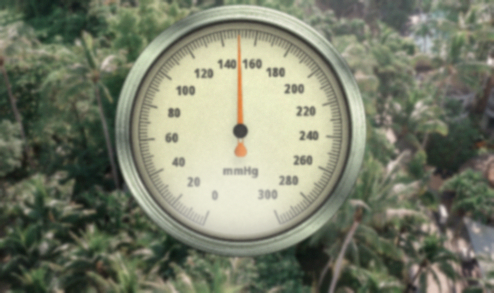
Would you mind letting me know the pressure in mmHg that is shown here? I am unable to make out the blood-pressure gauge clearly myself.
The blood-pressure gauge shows 150 mmHg
